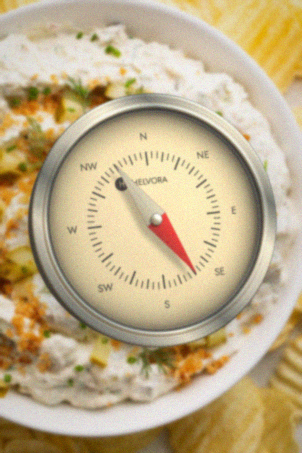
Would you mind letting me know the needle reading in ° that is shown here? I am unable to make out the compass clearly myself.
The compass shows 150 °
